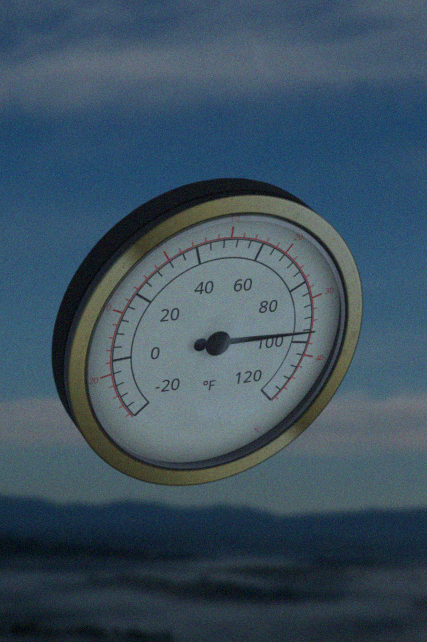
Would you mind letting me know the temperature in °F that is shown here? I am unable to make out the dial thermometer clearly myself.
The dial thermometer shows 96 °F
